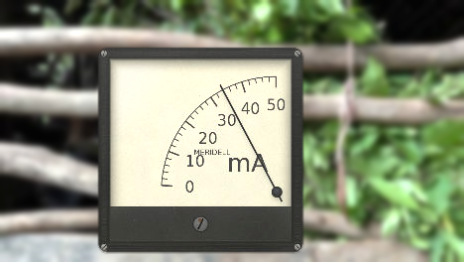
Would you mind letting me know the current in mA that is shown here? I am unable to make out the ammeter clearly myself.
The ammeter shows 34 mA
